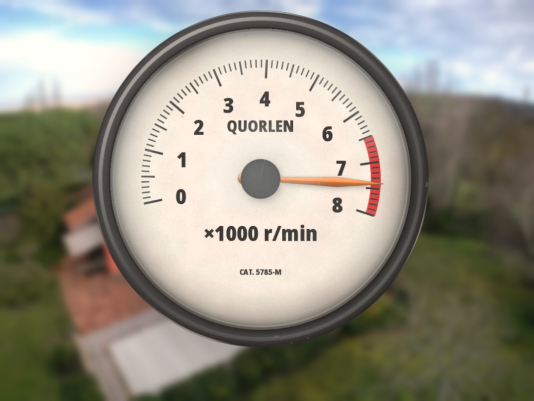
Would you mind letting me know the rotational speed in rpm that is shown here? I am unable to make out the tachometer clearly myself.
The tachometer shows 7400 rpm
